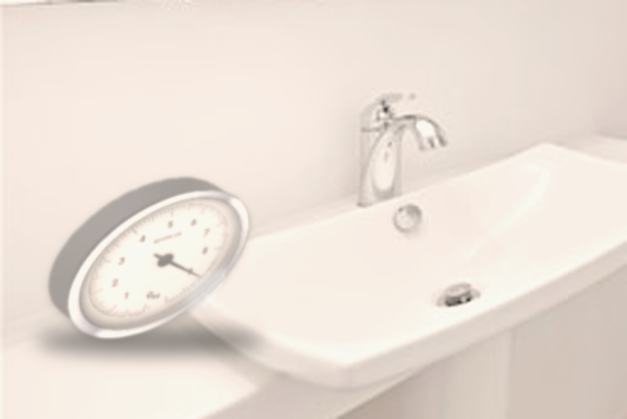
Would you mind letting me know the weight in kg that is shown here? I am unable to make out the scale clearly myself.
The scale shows 9 kg
